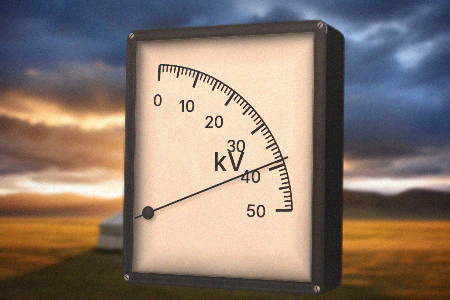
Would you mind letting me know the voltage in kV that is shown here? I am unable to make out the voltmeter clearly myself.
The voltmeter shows 39 kV
